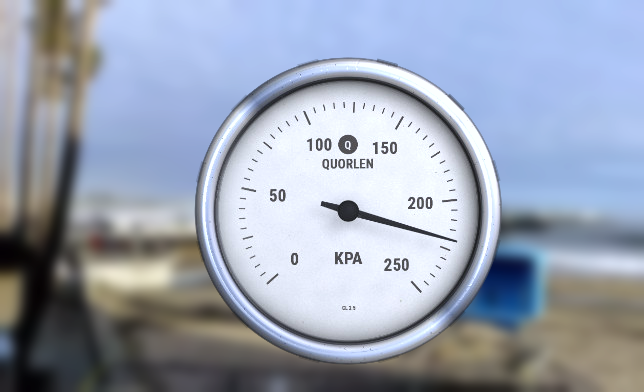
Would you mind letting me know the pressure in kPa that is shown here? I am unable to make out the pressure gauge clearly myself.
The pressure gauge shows 220 kPa
